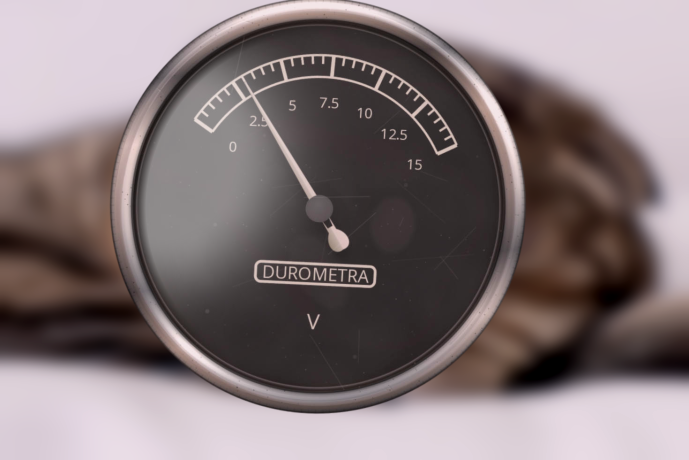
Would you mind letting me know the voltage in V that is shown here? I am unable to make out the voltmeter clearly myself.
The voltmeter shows 3 V
